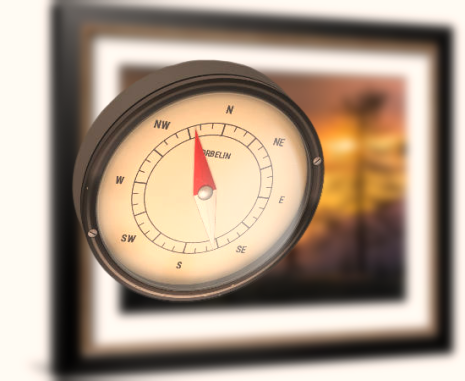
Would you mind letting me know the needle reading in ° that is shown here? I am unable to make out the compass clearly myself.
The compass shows 335 °
